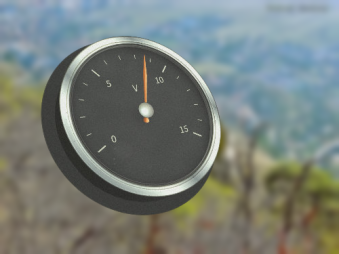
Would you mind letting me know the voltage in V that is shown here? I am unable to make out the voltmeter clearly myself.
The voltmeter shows 8.5 V
